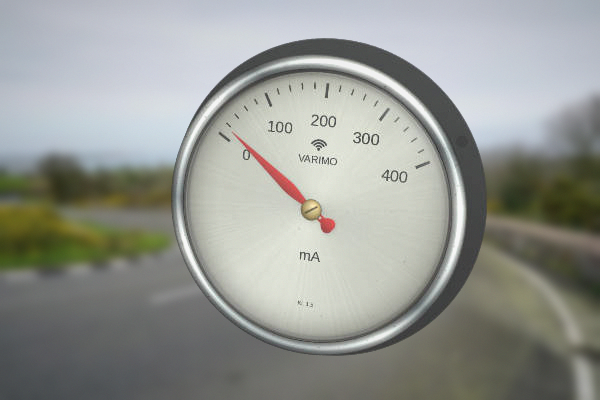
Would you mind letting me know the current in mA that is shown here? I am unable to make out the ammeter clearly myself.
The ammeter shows 20 mA
